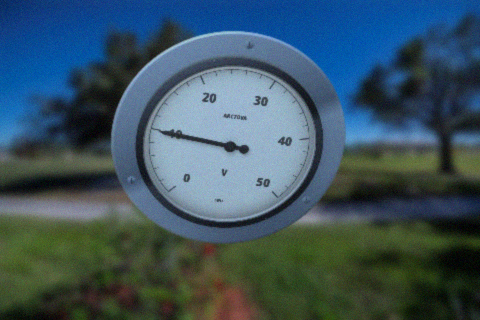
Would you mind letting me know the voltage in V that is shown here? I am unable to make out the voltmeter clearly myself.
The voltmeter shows 10 V
